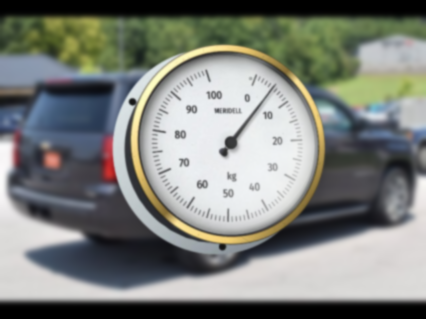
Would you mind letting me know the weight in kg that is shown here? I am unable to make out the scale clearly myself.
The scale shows 5 kg
